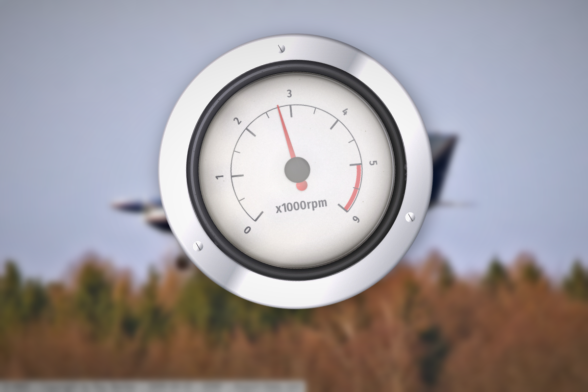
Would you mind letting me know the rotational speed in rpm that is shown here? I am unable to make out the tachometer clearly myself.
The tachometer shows 2750 rpm
